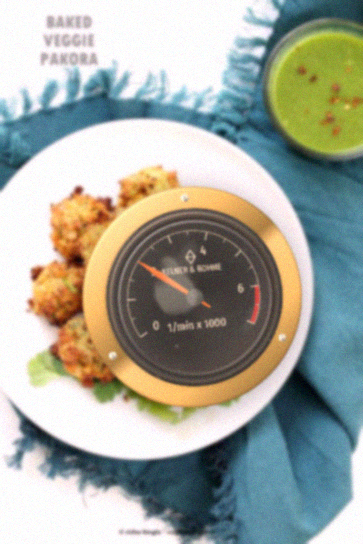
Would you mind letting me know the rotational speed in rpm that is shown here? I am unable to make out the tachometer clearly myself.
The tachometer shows 2000 rpm
